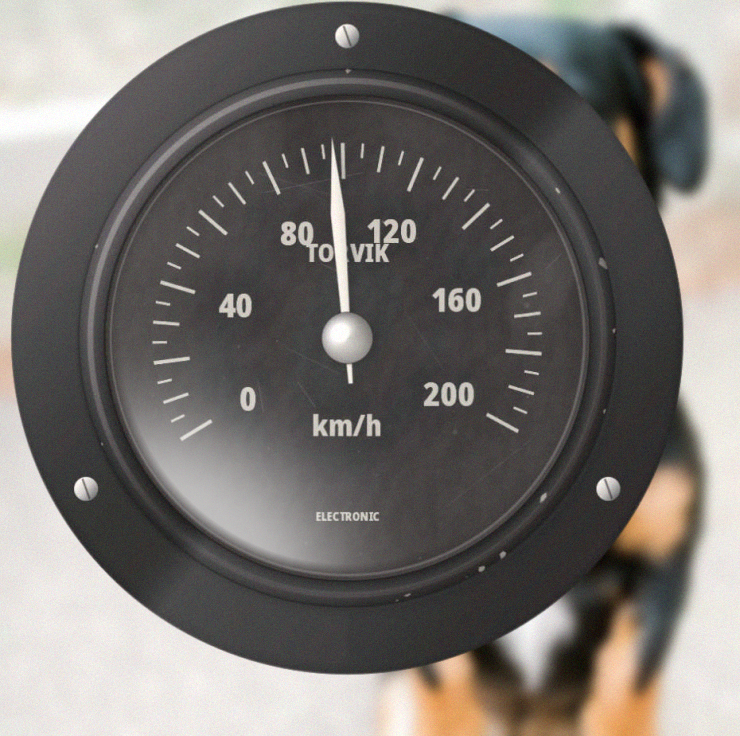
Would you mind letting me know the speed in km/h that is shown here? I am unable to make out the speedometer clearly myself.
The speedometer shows 97.5 km/h
